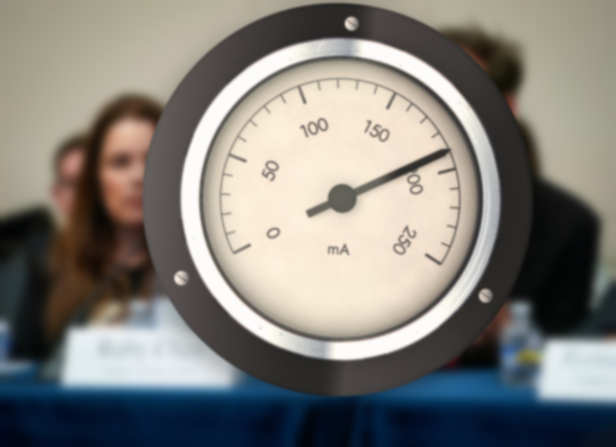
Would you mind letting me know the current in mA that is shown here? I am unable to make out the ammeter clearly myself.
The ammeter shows 190 mA
